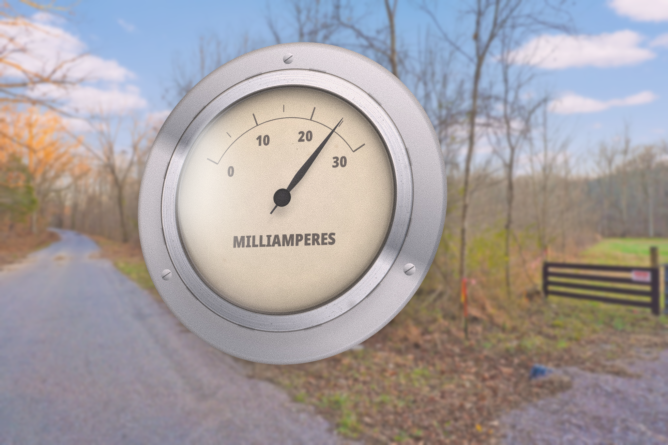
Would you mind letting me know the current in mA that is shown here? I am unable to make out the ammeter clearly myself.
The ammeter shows 25 mA
